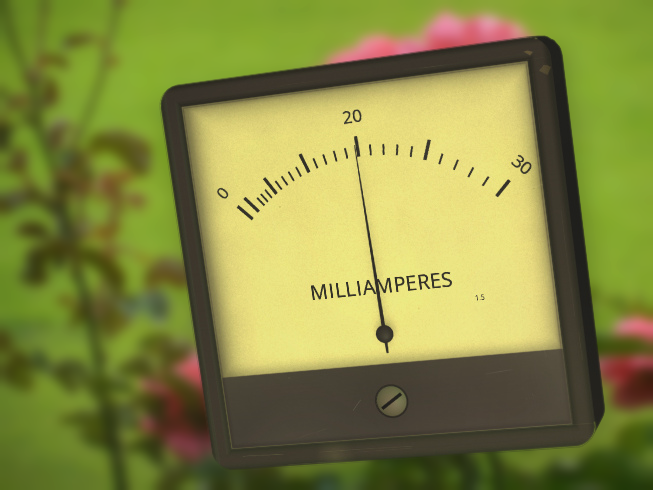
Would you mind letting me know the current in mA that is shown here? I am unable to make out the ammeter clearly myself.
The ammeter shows 20 mA
